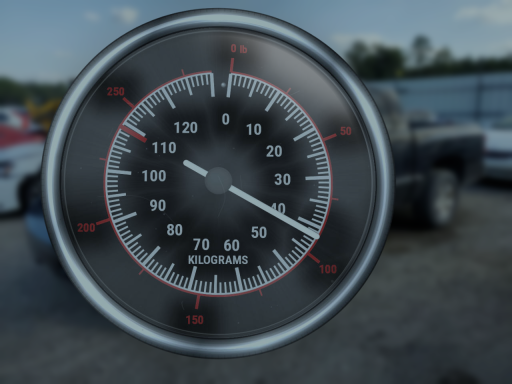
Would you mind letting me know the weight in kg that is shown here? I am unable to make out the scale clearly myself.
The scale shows 42 kg
